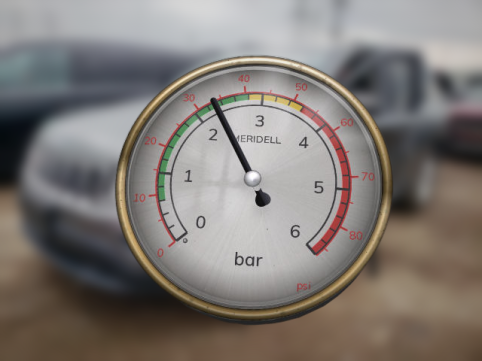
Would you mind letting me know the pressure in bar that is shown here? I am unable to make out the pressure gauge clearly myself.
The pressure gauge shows 2.3 bar
